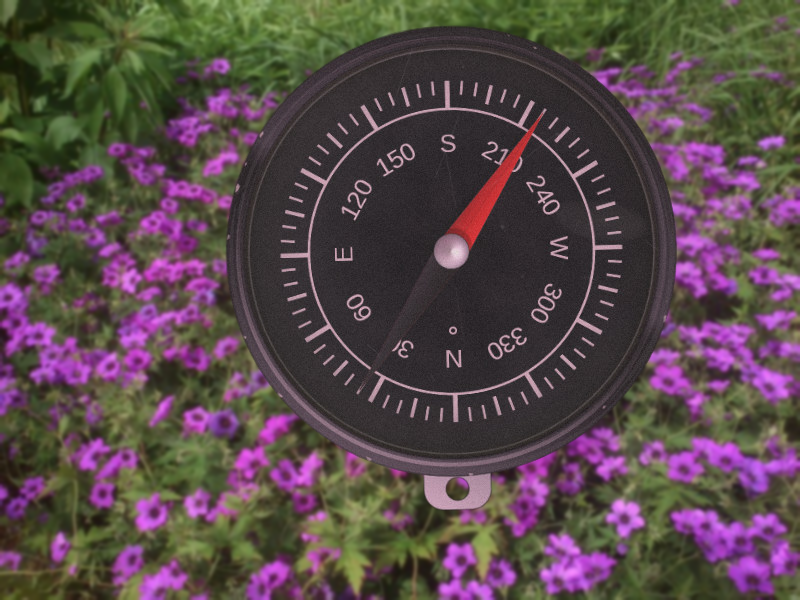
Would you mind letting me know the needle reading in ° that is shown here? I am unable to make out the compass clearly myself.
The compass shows 215 °
